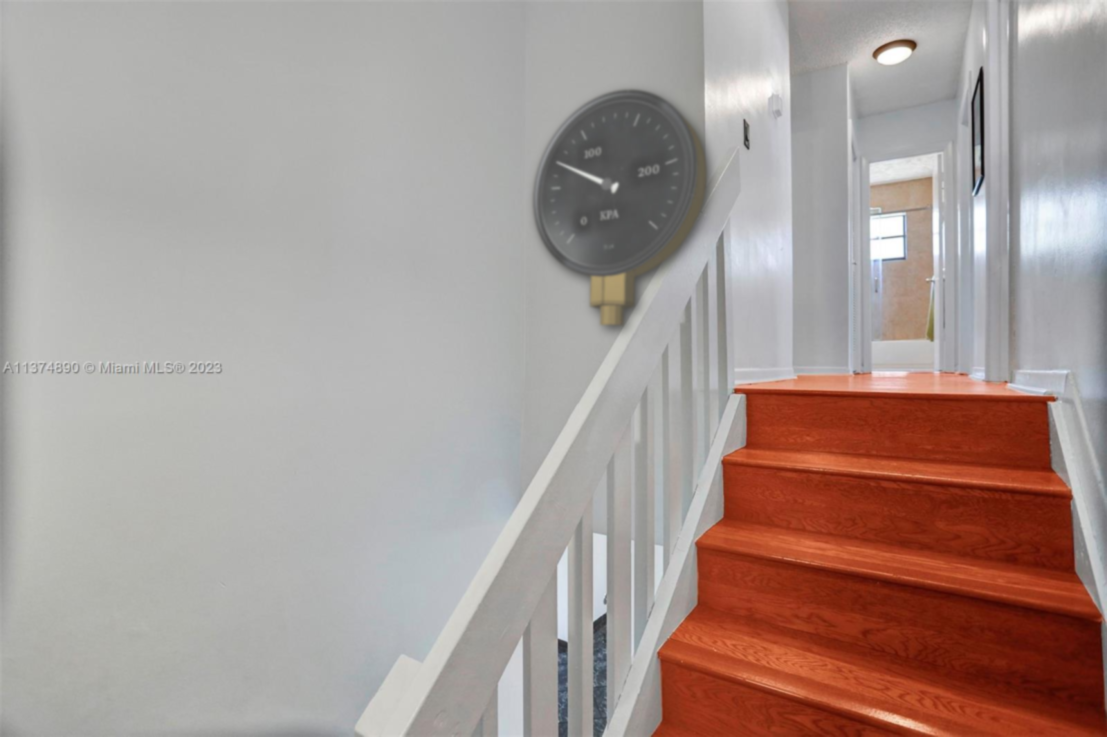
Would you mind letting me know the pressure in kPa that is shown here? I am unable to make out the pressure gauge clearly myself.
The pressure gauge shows 70 kPa
